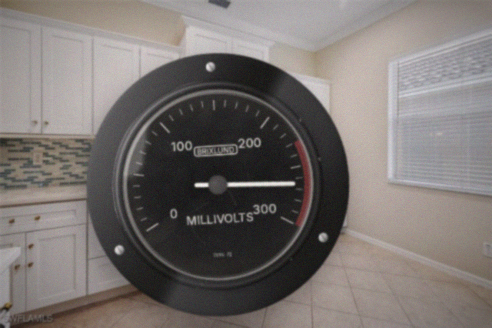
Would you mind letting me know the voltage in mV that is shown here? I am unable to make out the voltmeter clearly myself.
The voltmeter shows 265 mV
